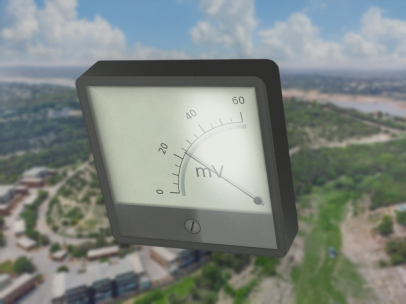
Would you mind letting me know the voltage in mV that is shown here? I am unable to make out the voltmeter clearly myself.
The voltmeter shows 25 mV
